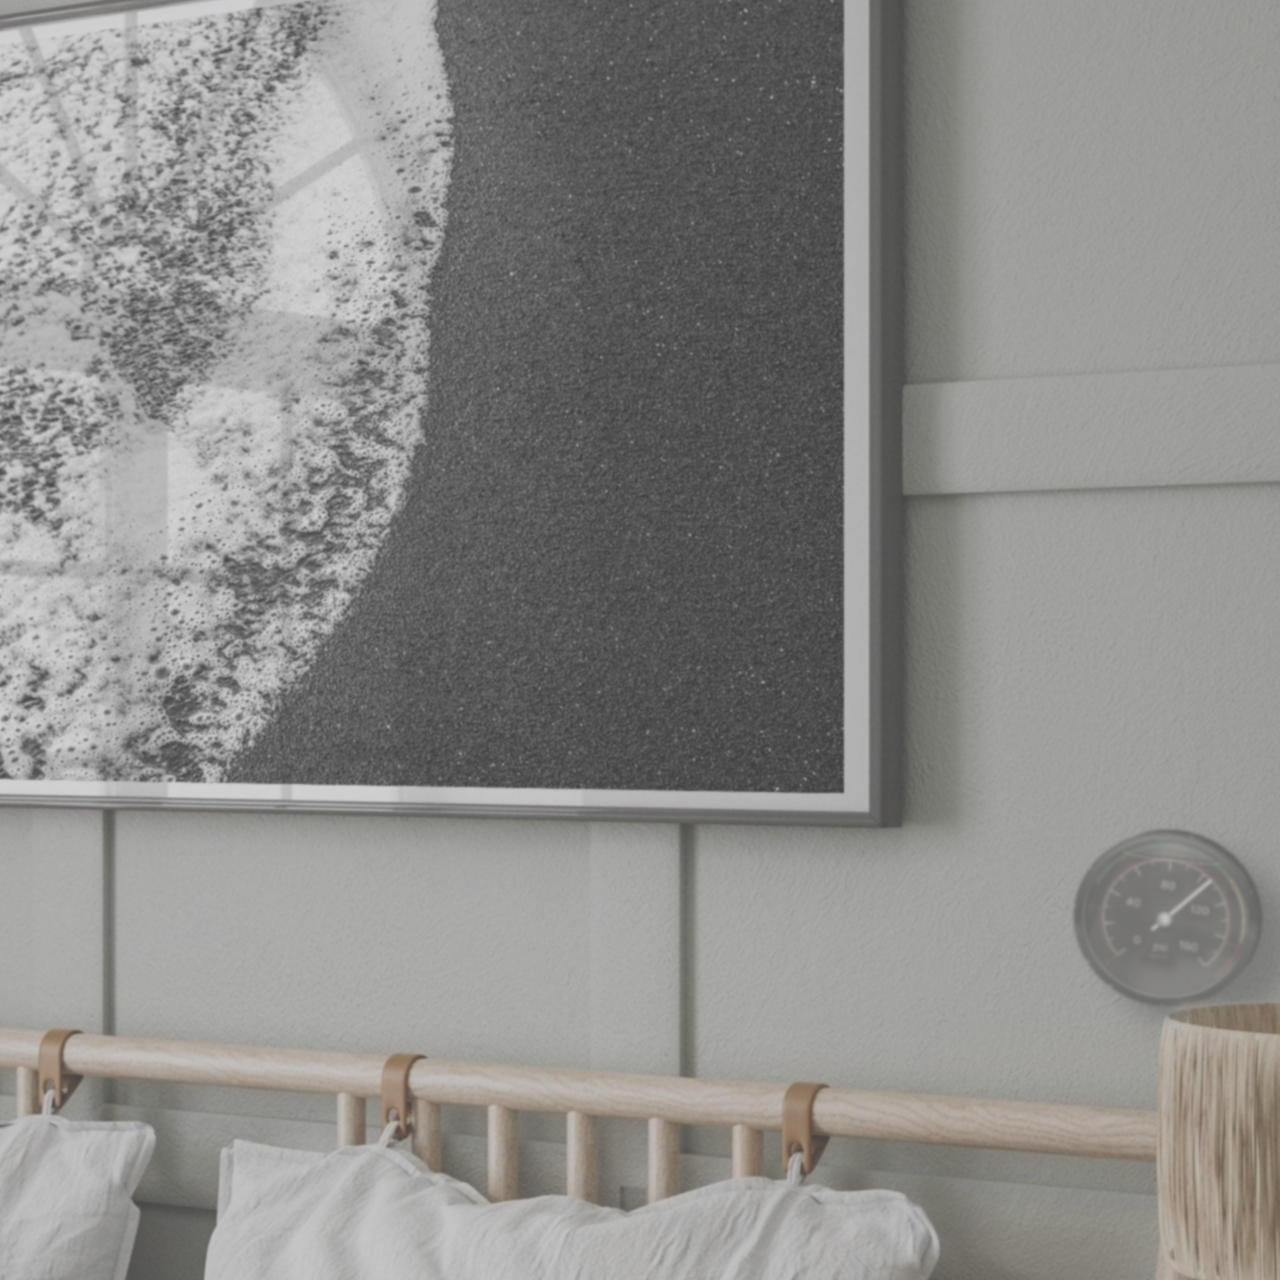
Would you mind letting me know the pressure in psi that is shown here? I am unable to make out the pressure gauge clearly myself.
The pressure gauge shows 105 psi
